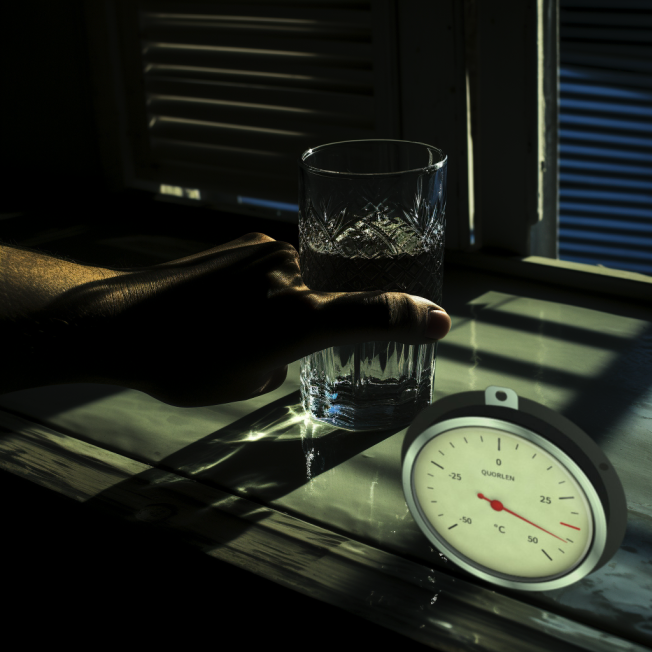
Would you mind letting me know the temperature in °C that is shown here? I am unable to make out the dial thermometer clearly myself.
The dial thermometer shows 40 °C
